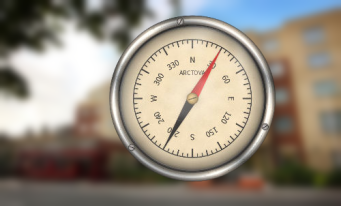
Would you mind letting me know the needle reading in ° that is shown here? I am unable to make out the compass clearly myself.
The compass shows 30 °
